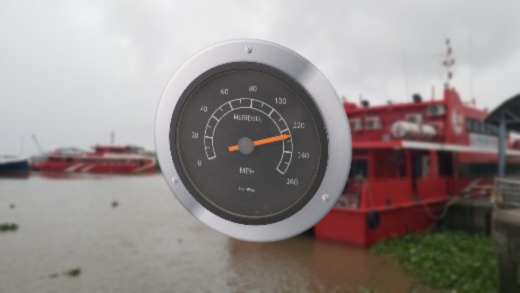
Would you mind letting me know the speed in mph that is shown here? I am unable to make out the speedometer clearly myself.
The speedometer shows 125 mph
